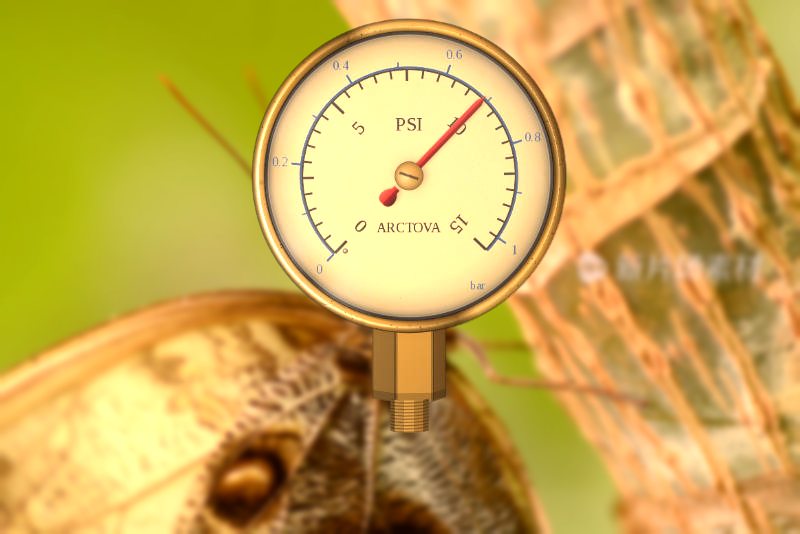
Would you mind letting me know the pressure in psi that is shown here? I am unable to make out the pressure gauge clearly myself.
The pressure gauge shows 10 psi
